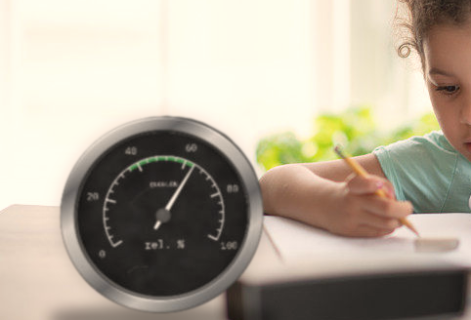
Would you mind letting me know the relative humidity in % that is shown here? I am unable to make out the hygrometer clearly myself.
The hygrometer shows 64 %
